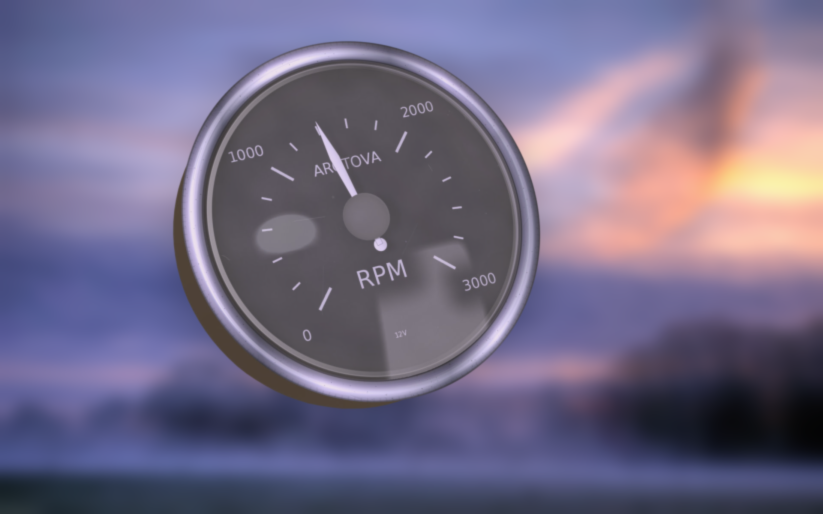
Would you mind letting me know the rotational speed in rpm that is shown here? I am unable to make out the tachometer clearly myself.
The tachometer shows 1400 rpm
